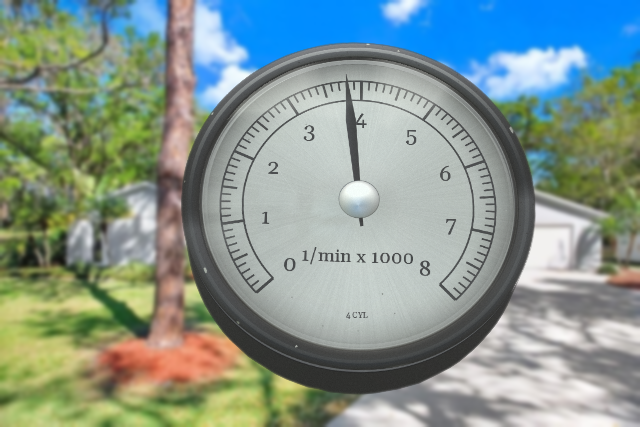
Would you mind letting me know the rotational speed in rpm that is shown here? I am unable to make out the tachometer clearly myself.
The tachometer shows 3800 rpm
